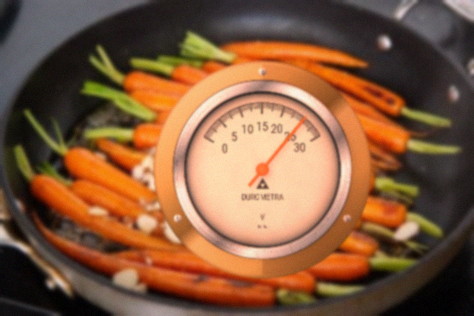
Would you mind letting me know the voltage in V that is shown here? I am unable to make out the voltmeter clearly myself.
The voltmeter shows 25 V
